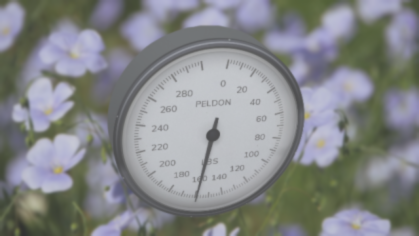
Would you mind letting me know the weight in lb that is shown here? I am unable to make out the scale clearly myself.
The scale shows 160 lb
